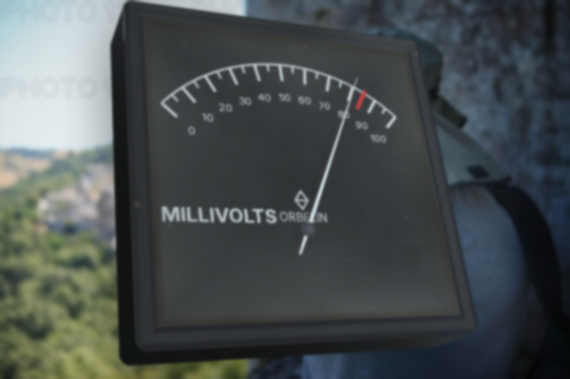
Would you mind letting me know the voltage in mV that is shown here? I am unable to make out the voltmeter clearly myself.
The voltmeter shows 80 mV
